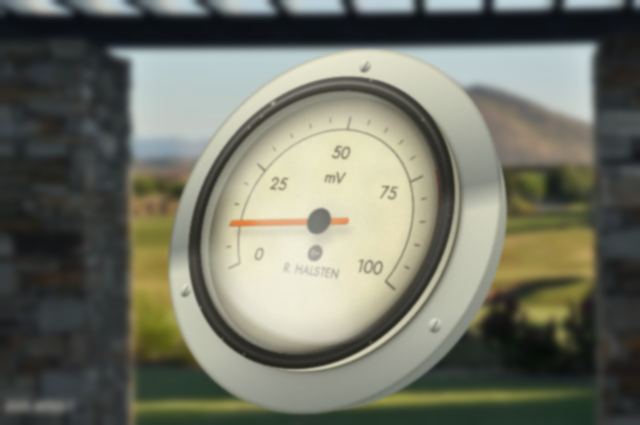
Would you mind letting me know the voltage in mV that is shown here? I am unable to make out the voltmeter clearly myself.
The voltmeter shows 10 mV
